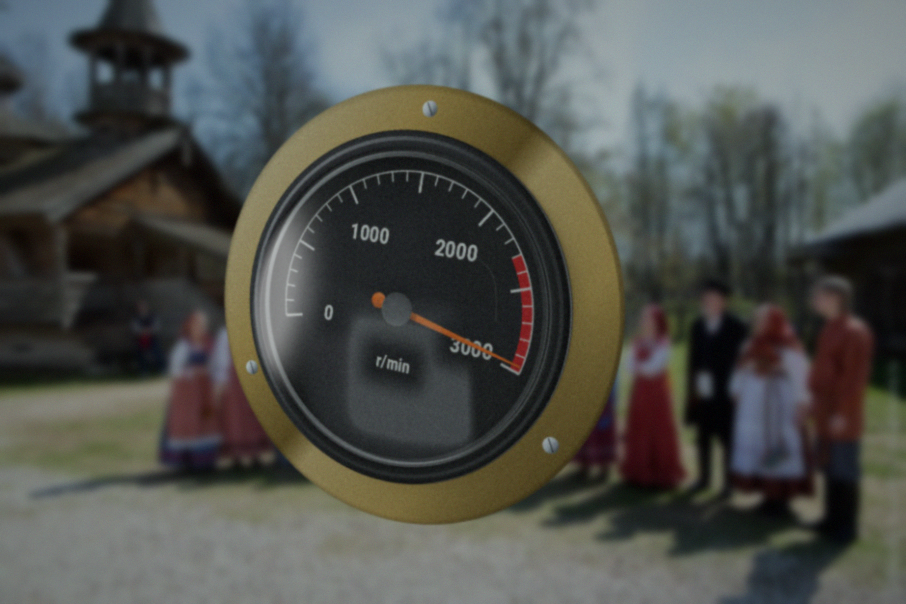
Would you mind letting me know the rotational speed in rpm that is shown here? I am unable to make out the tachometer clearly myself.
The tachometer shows 2950 rpm
